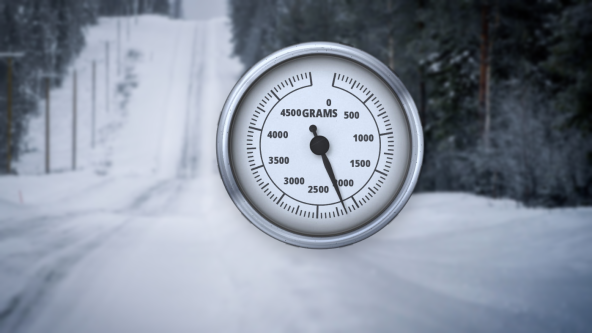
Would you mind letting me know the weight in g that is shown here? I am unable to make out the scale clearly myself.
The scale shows 2150 g
